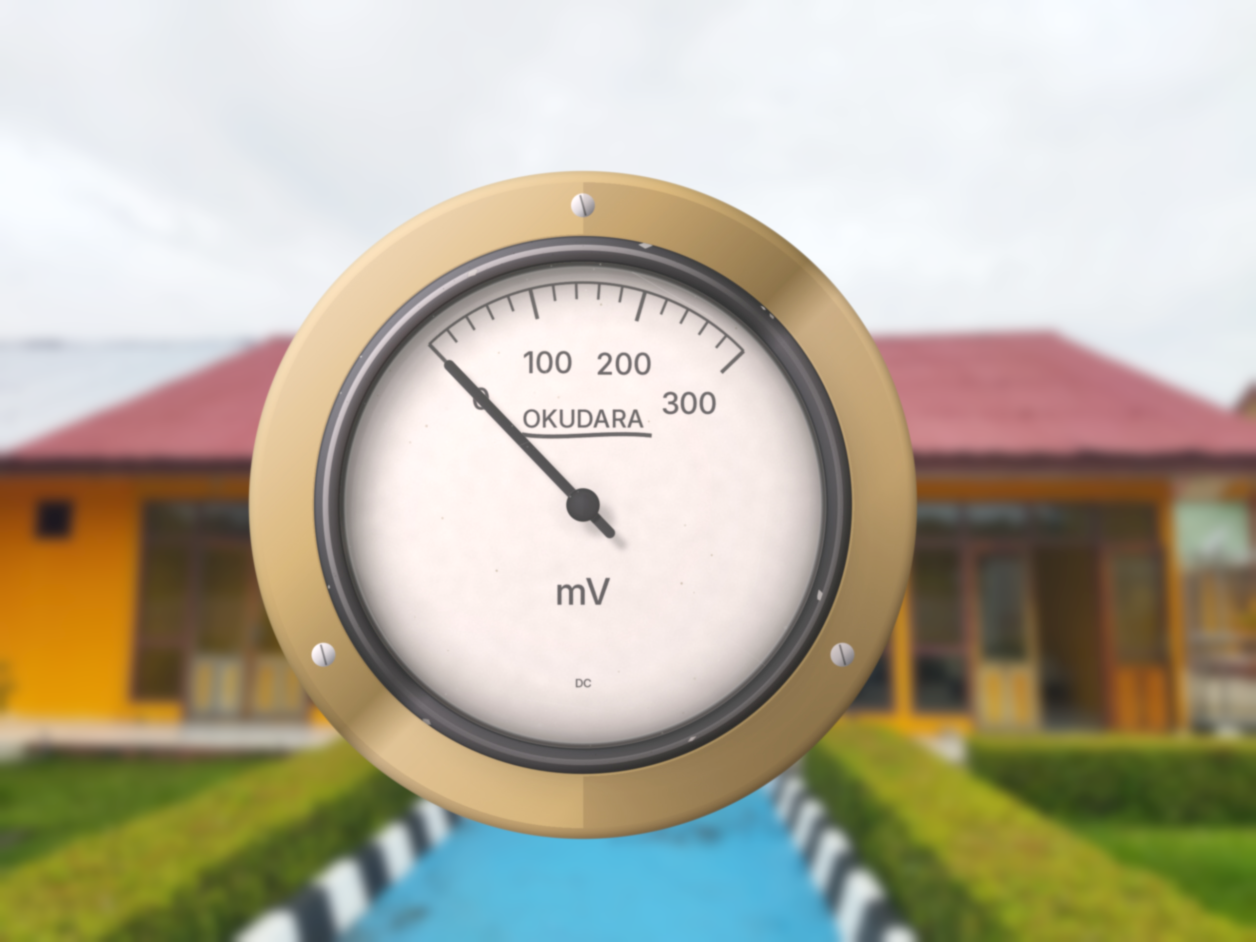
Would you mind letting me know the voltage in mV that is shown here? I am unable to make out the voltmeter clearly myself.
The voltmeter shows 0 mV
